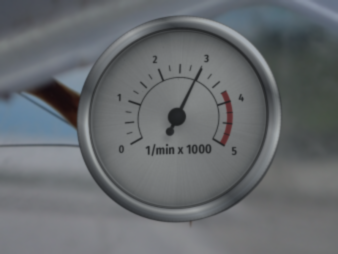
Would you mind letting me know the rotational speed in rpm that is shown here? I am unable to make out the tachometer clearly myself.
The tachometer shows 3000 rpm
